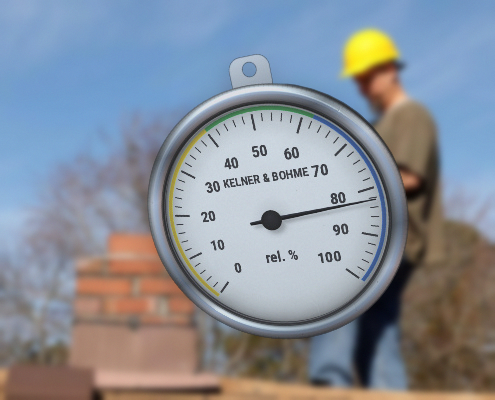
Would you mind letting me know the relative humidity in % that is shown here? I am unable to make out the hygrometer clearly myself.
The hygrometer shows 82 %
